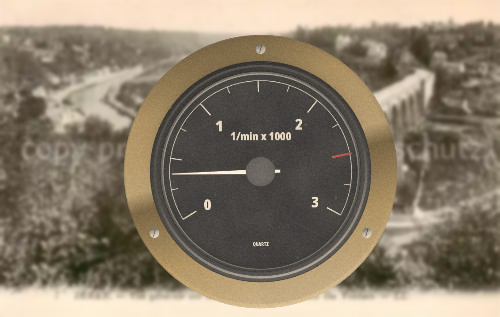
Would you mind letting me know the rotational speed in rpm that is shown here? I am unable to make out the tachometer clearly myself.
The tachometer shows 375 rpm
